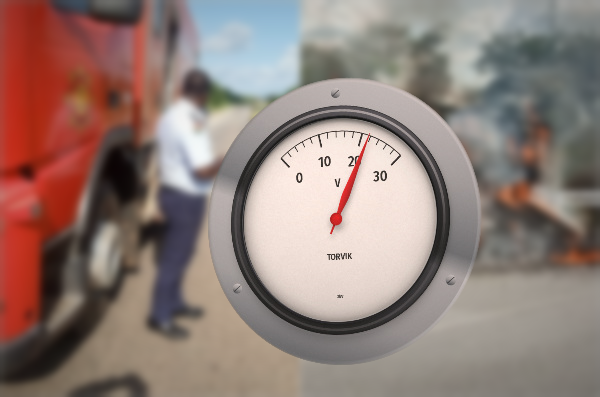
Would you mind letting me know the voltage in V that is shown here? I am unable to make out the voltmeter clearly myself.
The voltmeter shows 22 V
